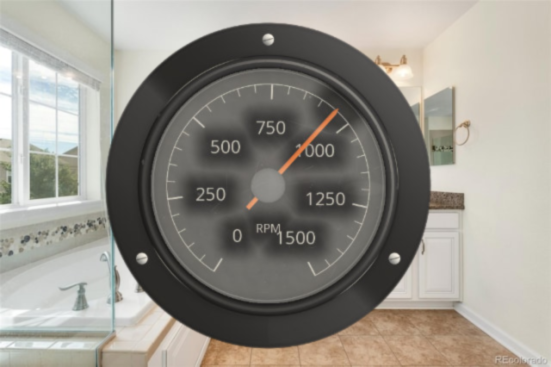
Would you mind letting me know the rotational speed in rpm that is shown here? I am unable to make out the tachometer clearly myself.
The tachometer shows 950 rpm
